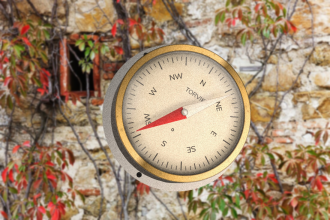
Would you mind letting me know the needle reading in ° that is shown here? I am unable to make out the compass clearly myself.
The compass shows 215 °
